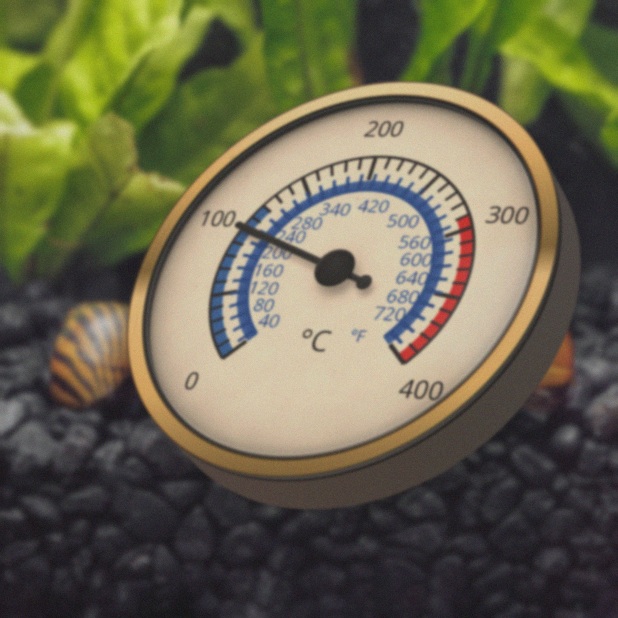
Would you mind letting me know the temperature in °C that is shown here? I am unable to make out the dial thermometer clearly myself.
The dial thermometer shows 100 °C
